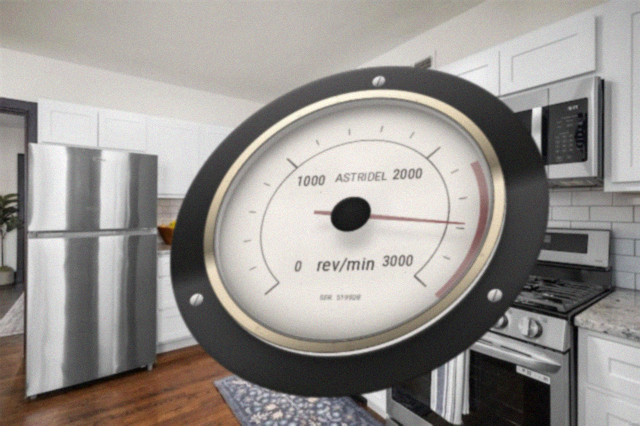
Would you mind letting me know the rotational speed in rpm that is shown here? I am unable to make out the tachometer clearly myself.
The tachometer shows 2600 rpm
